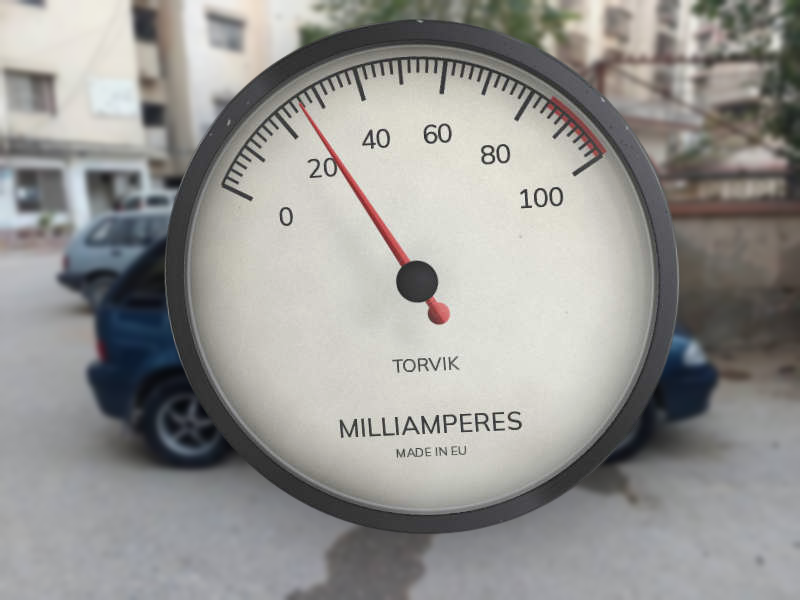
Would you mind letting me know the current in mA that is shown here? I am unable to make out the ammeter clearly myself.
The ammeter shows 26 mA
